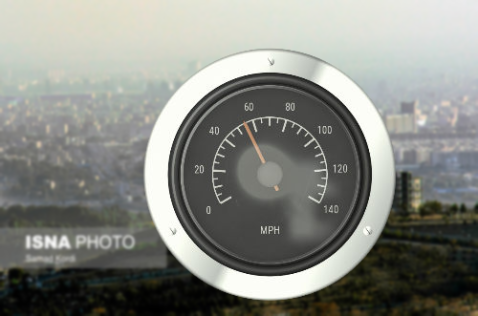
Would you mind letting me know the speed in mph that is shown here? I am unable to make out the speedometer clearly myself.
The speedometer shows 55 mph
